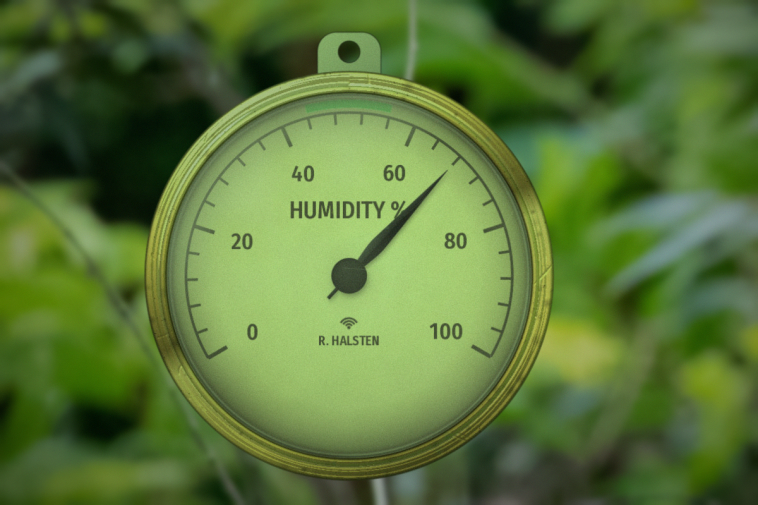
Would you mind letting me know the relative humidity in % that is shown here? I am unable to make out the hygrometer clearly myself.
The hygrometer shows 68 %
